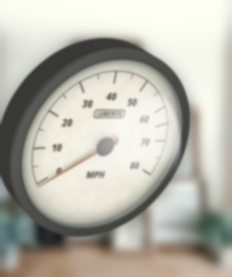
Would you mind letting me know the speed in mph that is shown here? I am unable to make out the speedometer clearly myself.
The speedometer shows 0 mph
